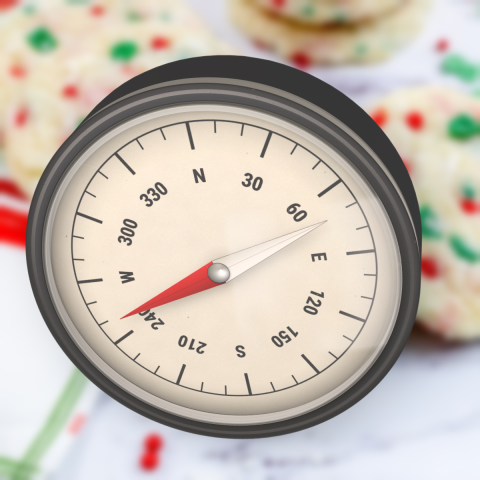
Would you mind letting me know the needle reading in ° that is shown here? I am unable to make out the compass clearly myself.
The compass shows 250 °
